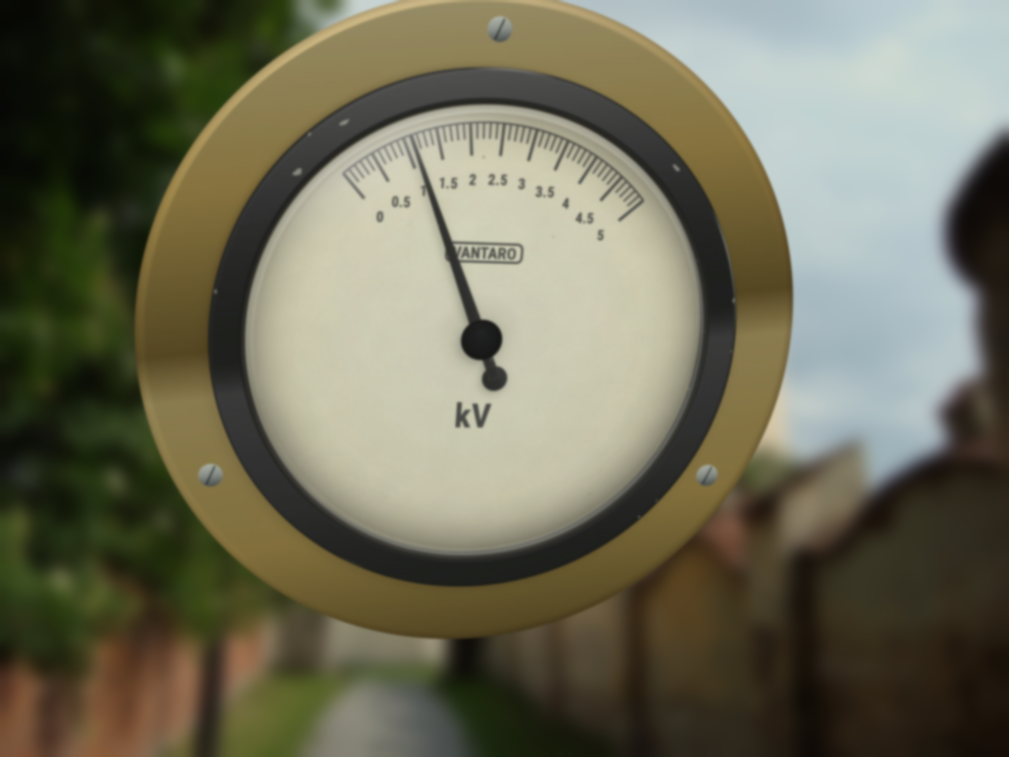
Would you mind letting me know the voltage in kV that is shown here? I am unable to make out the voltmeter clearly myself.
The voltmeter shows 1.1 kV
